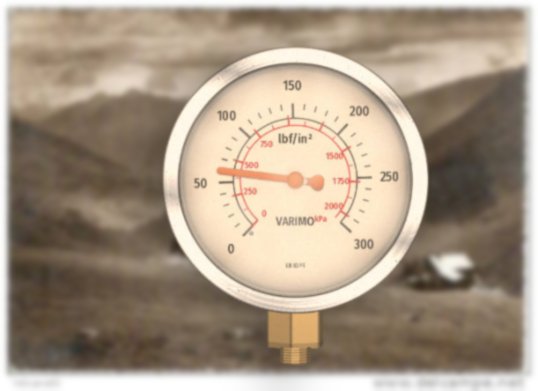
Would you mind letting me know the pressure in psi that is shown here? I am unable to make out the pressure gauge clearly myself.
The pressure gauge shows 60 psi
